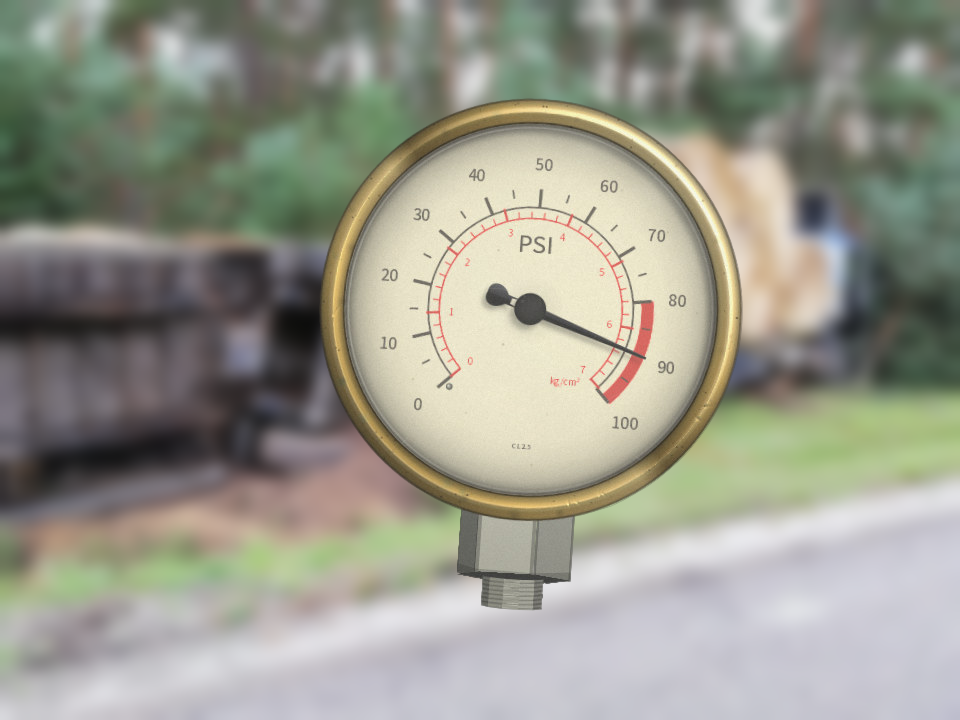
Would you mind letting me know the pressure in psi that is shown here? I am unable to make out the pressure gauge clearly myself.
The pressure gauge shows 90 psi
